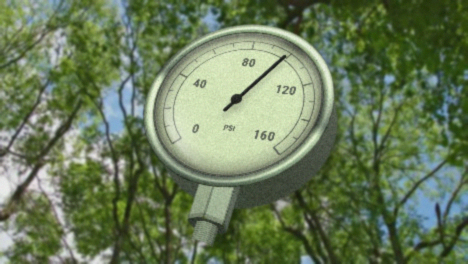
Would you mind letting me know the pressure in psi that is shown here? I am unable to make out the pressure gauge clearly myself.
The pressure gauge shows 100 psi
